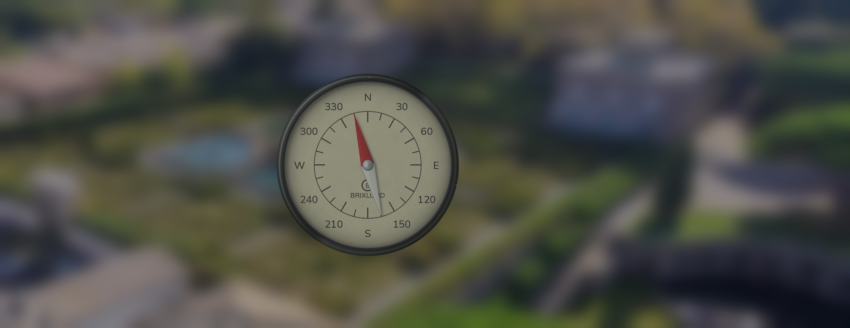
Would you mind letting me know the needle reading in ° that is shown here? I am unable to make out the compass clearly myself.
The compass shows 345 °
